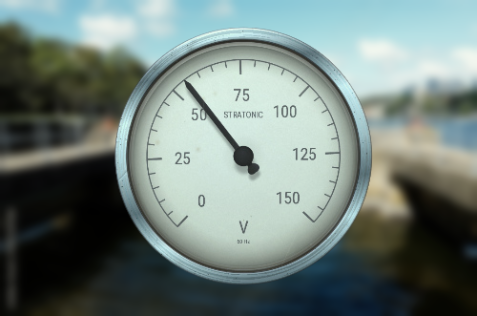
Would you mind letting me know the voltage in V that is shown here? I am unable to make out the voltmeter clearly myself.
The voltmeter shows 55 V
